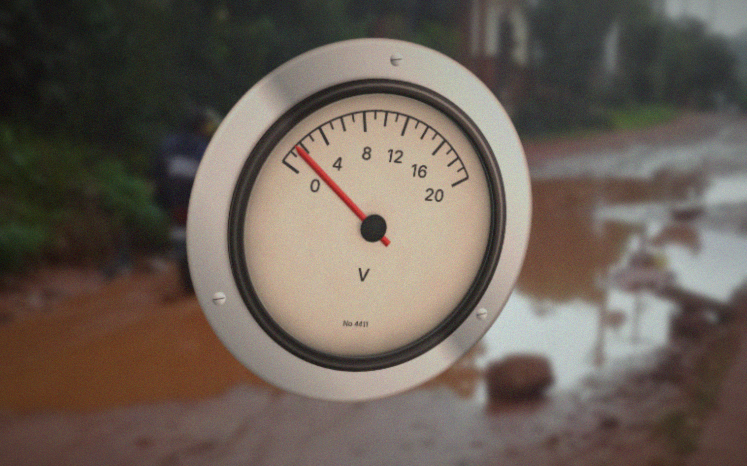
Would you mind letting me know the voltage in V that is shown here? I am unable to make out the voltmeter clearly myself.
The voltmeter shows 1.5 V
